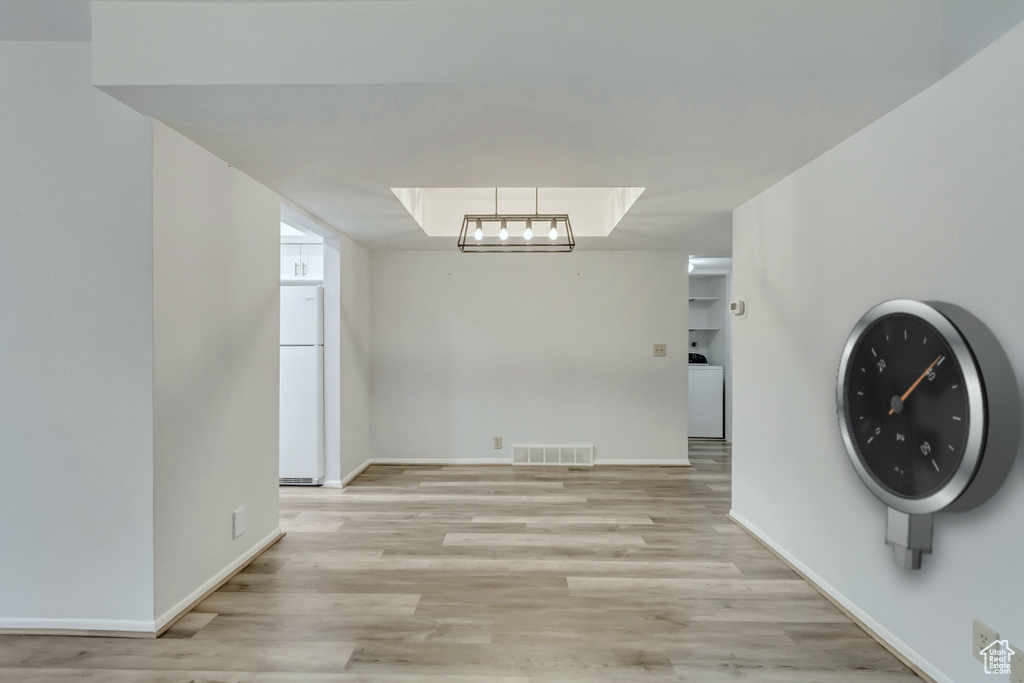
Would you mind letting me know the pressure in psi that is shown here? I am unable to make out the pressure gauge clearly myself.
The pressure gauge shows 40 psi
